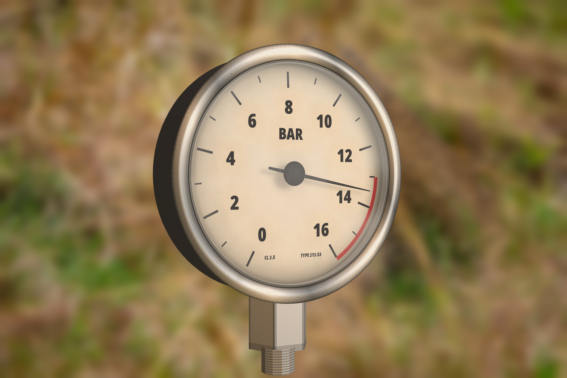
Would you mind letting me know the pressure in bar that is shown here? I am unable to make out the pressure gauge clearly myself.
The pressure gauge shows 13.5 bar
